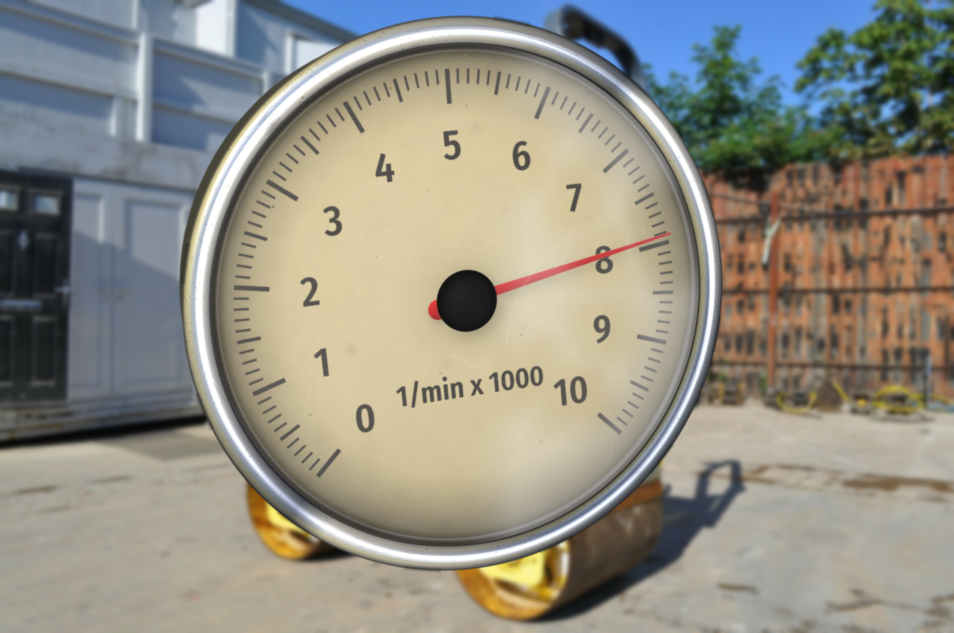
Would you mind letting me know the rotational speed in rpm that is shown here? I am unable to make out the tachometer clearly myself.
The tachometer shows 7900 rpm
